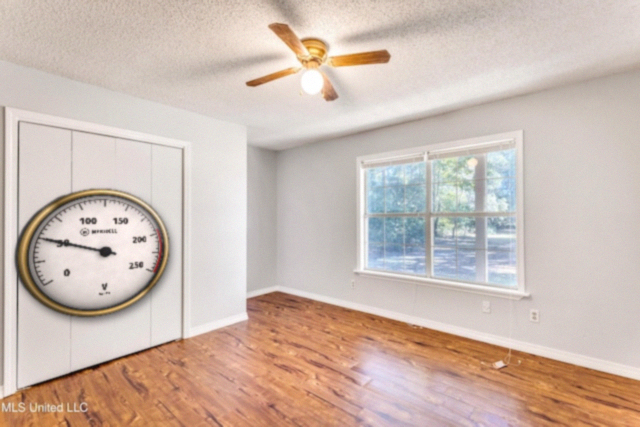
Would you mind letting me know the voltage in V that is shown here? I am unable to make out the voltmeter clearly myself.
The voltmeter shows 50 V
